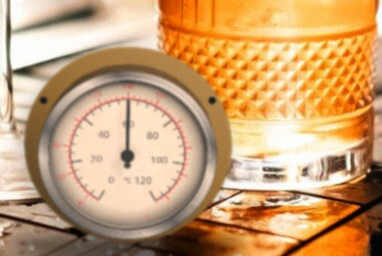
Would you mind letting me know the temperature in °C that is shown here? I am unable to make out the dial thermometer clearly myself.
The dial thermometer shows 60 °C
